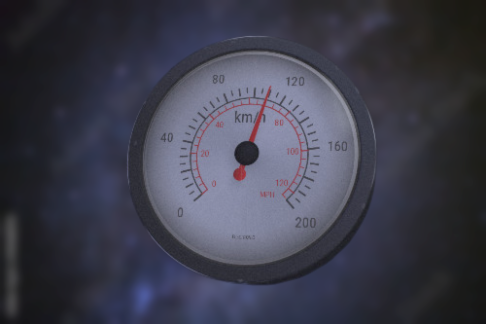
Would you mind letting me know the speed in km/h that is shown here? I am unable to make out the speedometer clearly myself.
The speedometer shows 110 km/h
